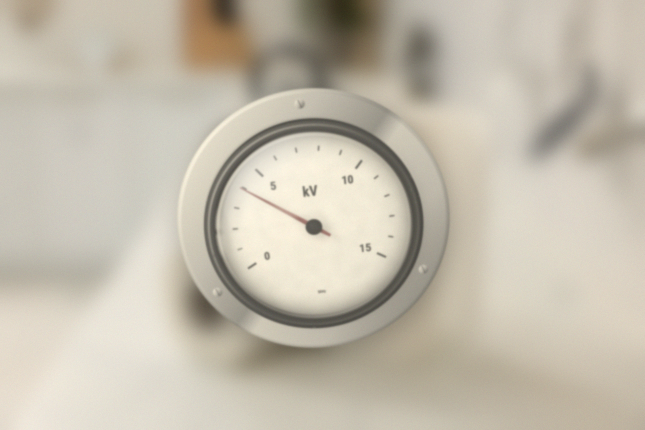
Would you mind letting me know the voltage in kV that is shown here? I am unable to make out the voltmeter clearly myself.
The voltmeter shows 4 kV
